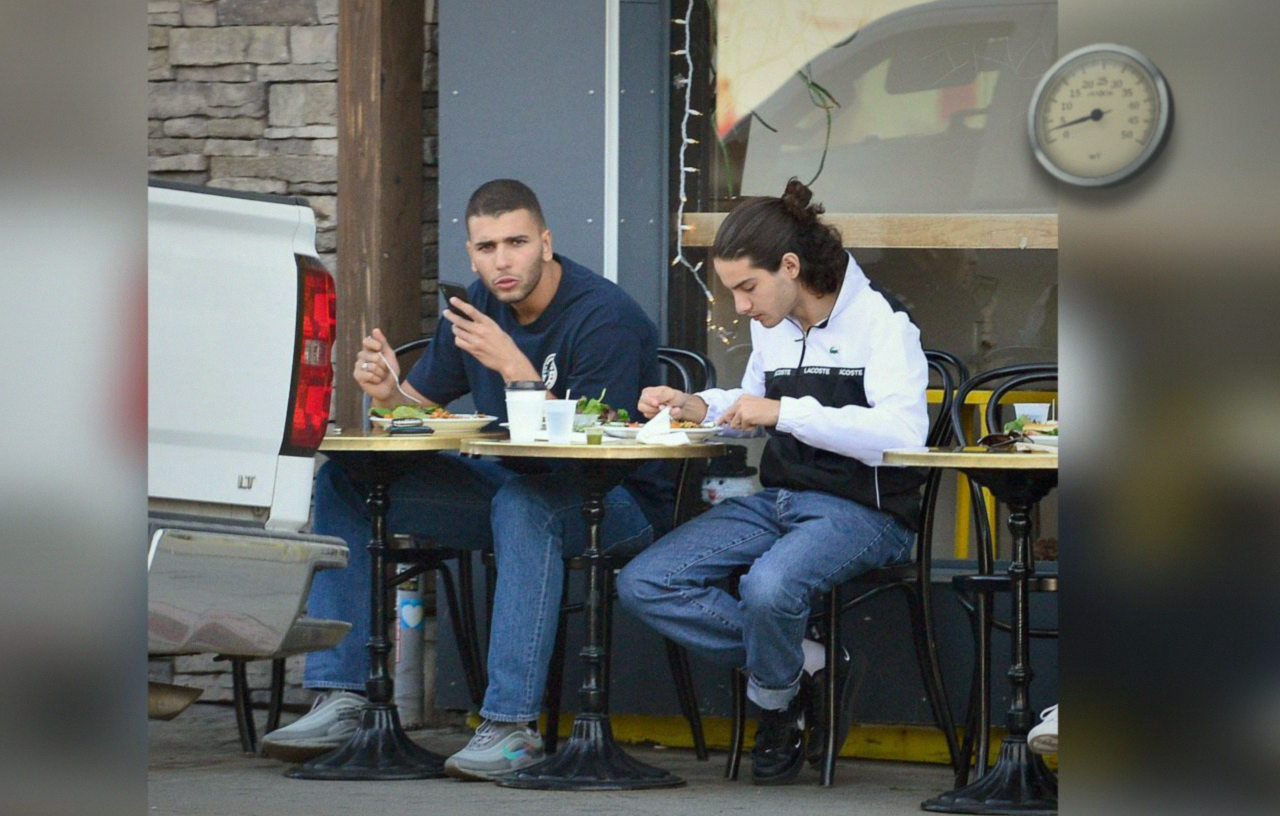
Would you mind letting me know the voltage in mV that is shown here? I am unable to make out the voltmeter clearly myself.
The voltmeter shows 2.5 mV
